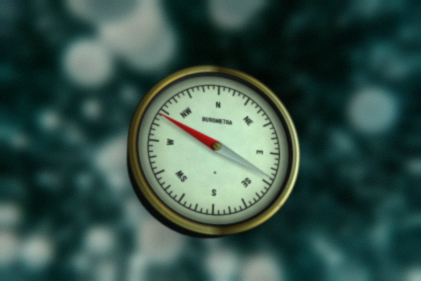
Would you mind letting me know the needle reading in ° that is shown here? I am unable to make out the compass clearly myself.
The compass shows 295 °
